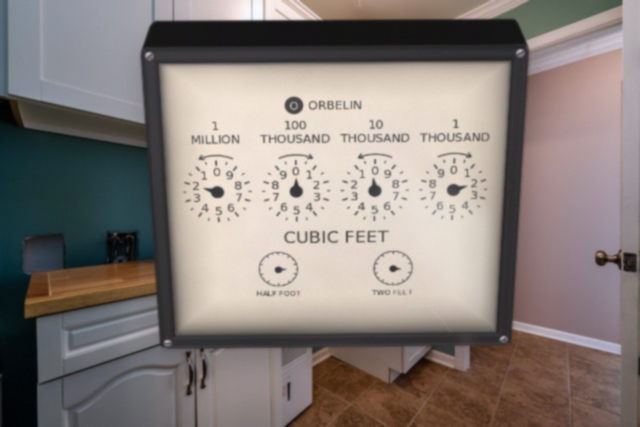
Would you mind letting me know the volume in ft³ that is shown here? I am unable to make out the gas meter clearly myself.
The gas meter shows 200200 ft³
